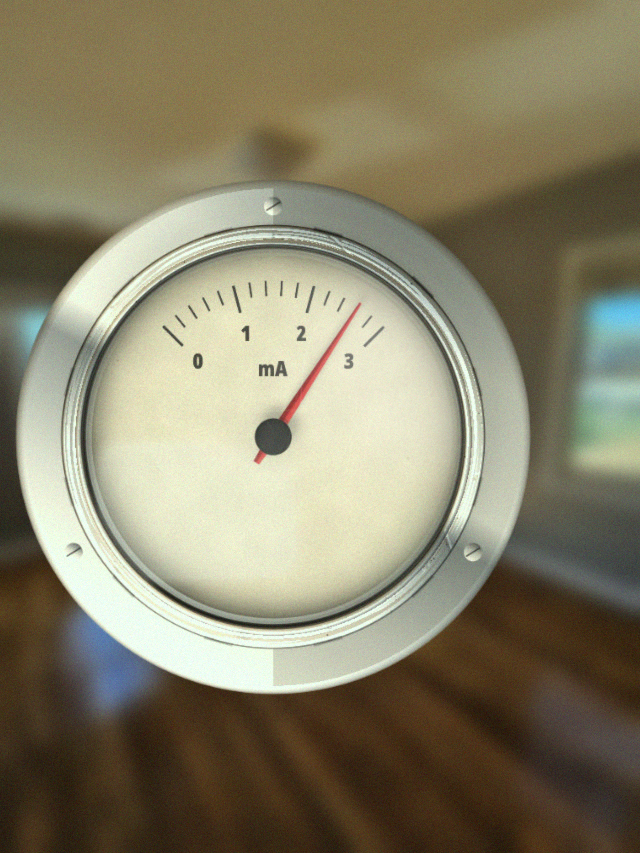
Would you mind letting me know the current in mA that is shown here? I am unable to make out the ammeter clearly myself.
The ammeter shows 2.6 mA
